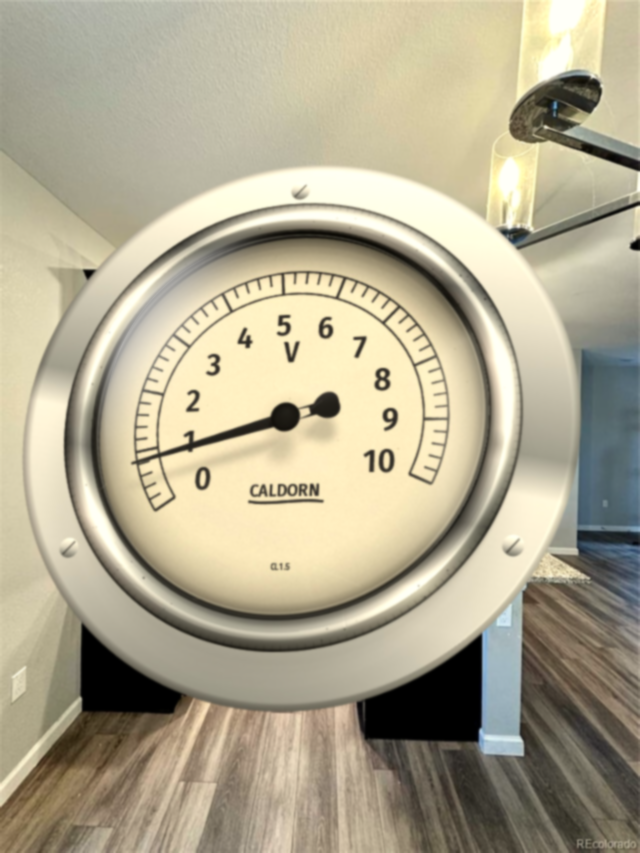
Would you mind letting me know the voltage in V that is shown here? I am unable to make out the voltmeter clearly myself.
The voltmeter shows 0.8 V
